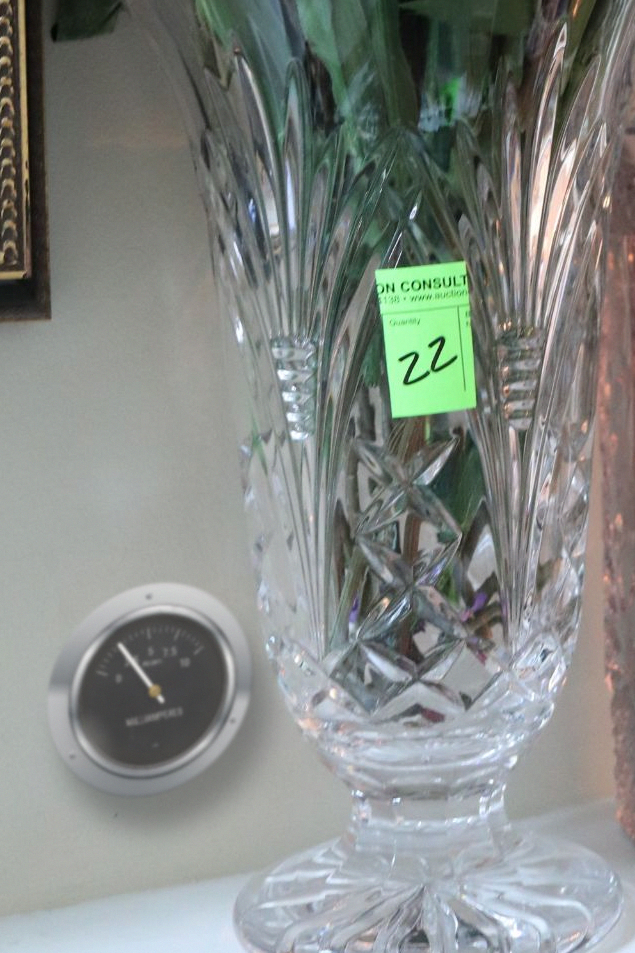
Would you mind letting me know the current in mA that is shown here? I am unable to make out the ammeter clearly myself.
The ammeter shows 2.5 mA
